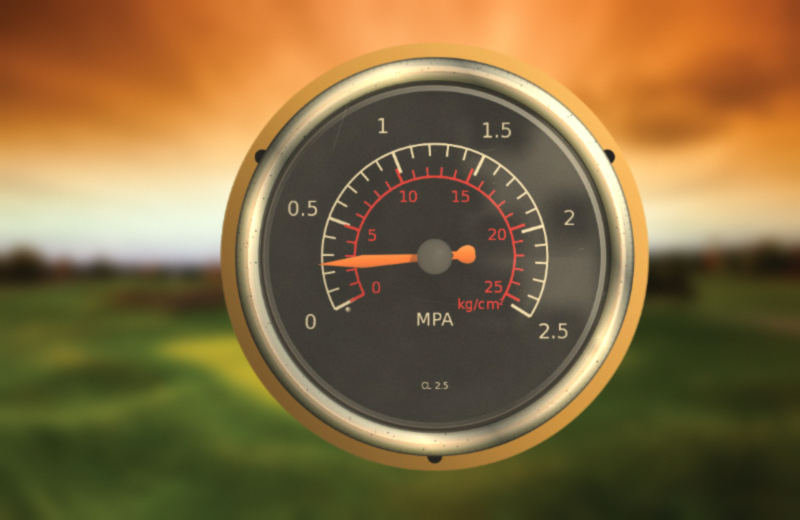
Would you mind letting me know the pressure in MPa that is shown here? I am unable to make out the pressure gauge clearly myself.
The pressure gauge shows 0.25 MPa
